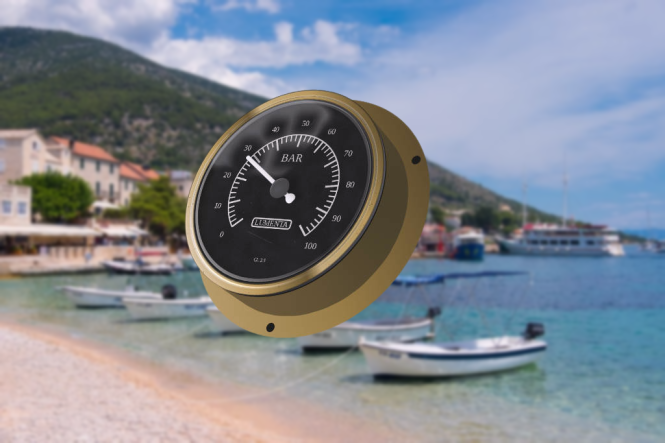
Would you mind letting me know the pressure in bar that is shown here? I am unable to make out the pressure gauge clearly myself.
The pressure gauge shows 28 bar
